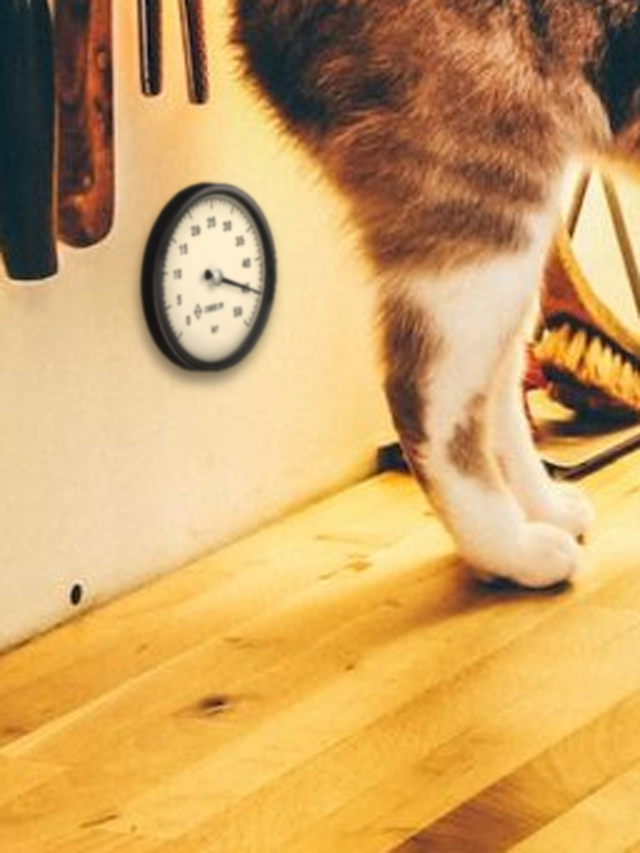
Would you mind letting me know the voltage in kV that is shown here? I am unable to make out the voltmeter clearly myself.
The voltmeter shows 45 kV
